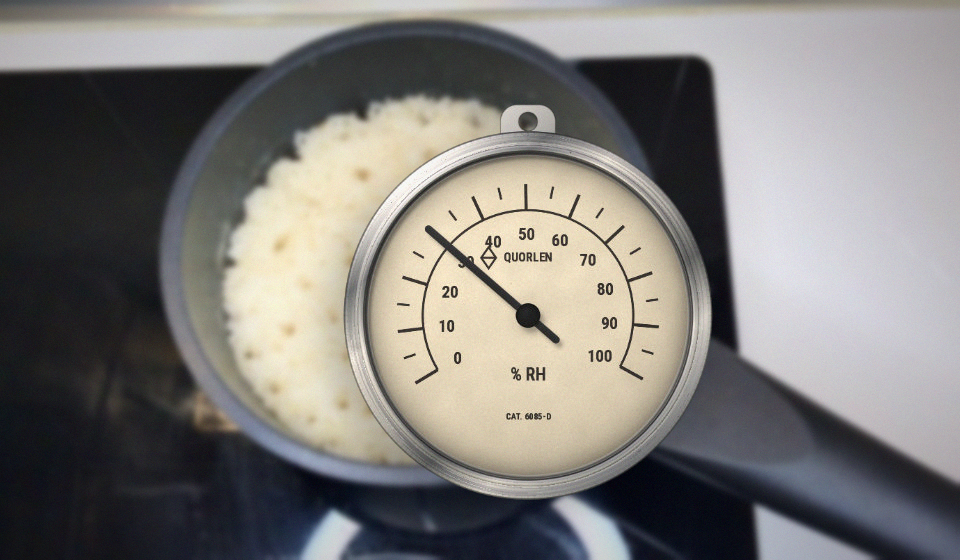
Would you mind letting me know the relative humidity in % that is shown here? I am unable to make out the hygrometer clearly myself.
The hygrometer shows 30 %
